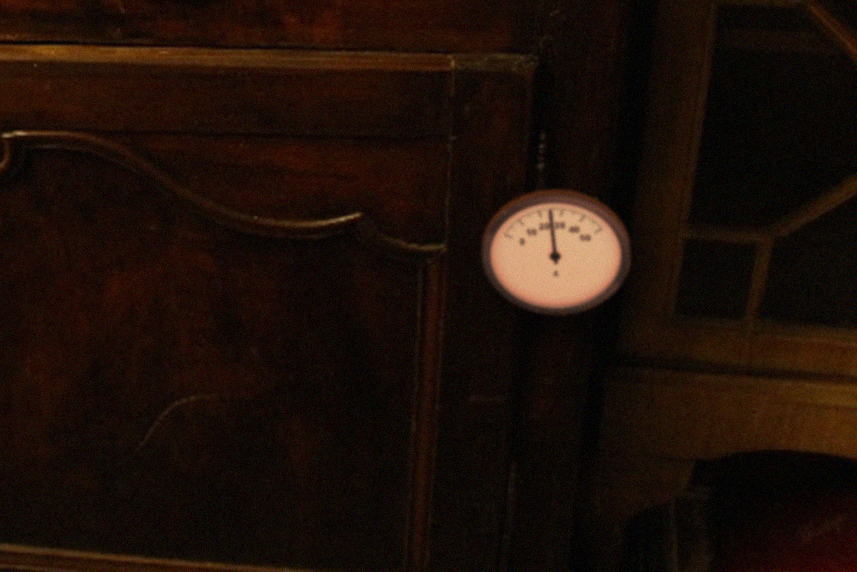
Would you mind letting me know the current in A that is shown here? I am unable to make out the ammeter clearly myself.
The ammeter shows 25 A
